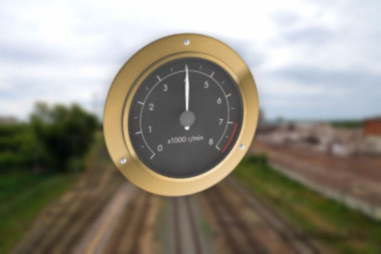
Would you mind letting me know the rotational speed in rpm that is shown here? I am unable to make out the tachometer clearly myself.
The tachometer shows 4000 rpm
